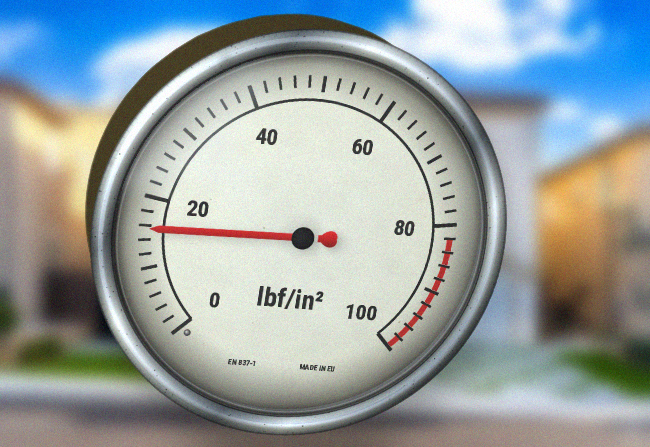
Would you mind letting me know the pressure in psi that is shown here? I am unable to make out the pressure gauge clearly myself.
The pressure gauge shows 16 psi
